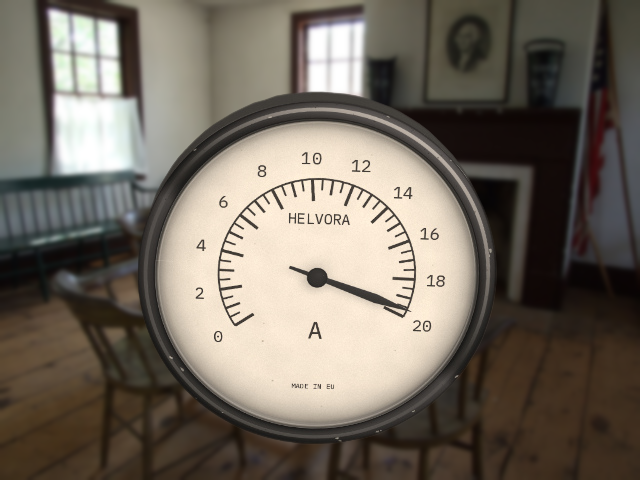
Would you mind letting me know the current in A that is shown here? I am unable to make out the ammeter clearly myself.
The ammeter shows 19.5 A
